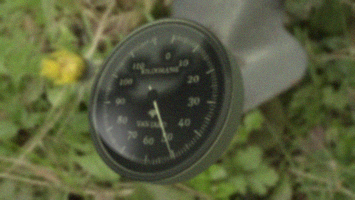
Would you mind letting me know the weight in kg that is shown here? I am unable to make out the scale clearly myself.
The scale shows 50 kg
